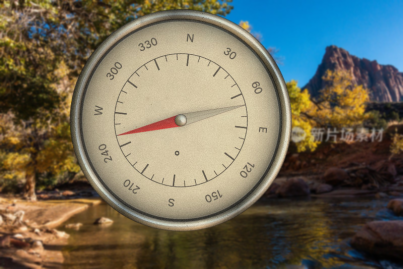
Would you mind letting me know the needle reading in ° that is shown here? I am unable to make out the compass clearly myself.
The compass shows 250 °
